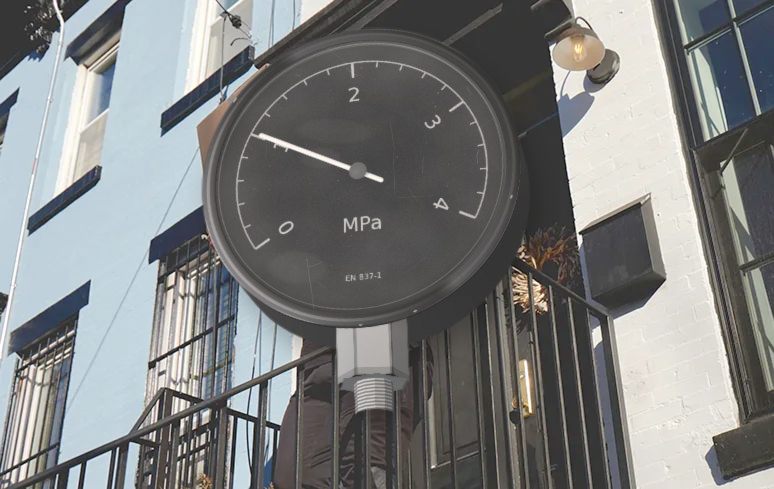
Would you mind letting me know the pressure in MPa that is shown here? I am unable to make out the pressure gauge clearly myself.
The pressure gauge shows 1 MPa
